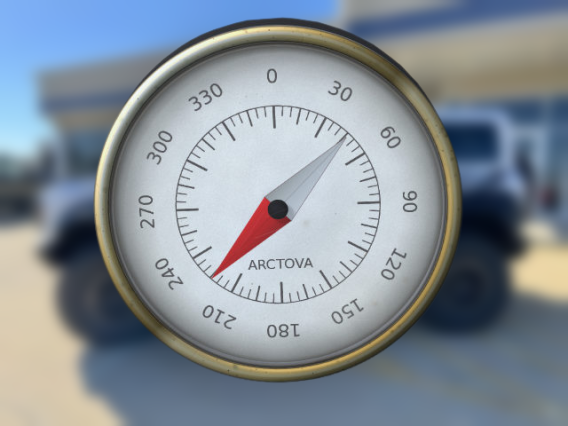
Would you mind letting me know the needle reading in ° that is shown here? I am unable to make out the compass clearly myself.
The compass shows 225 °
